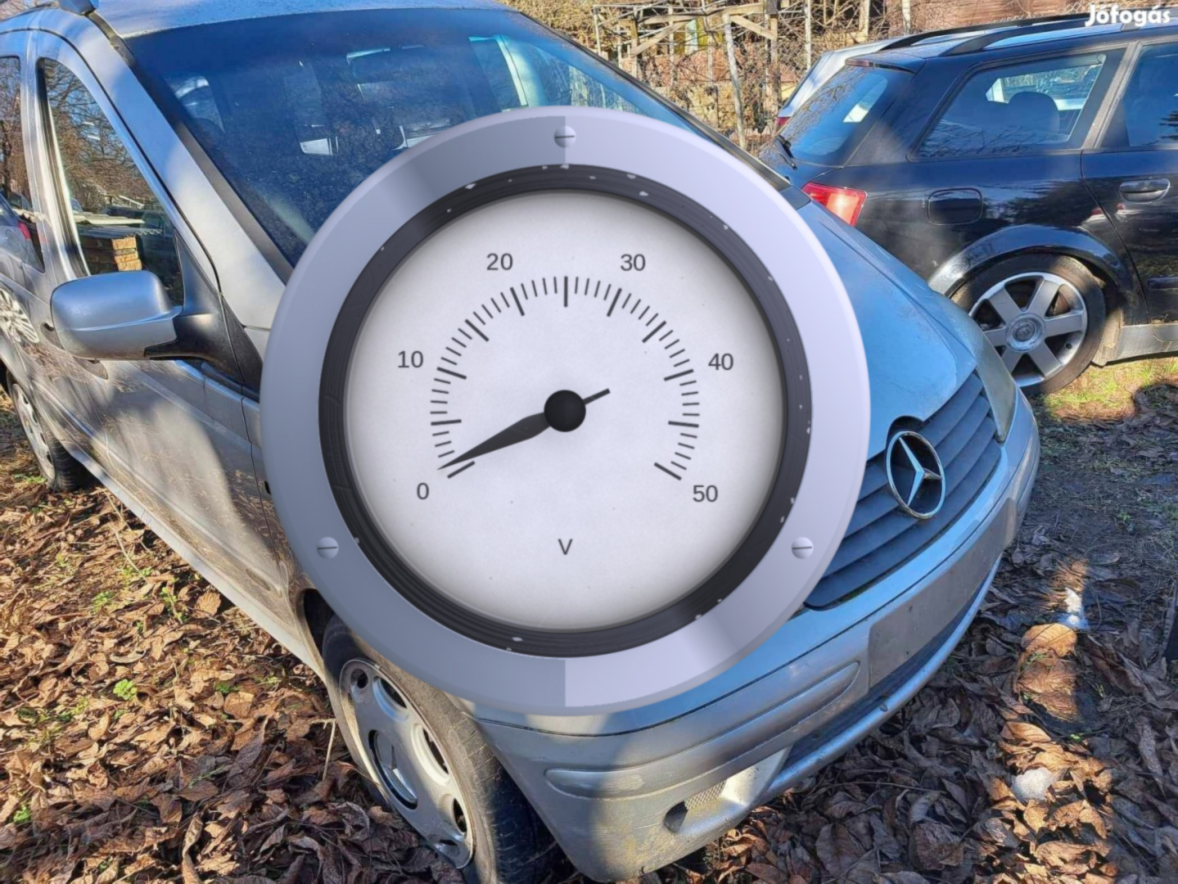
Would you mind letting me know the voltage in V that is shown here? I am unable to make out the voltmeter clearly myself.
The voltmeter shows 1 V
